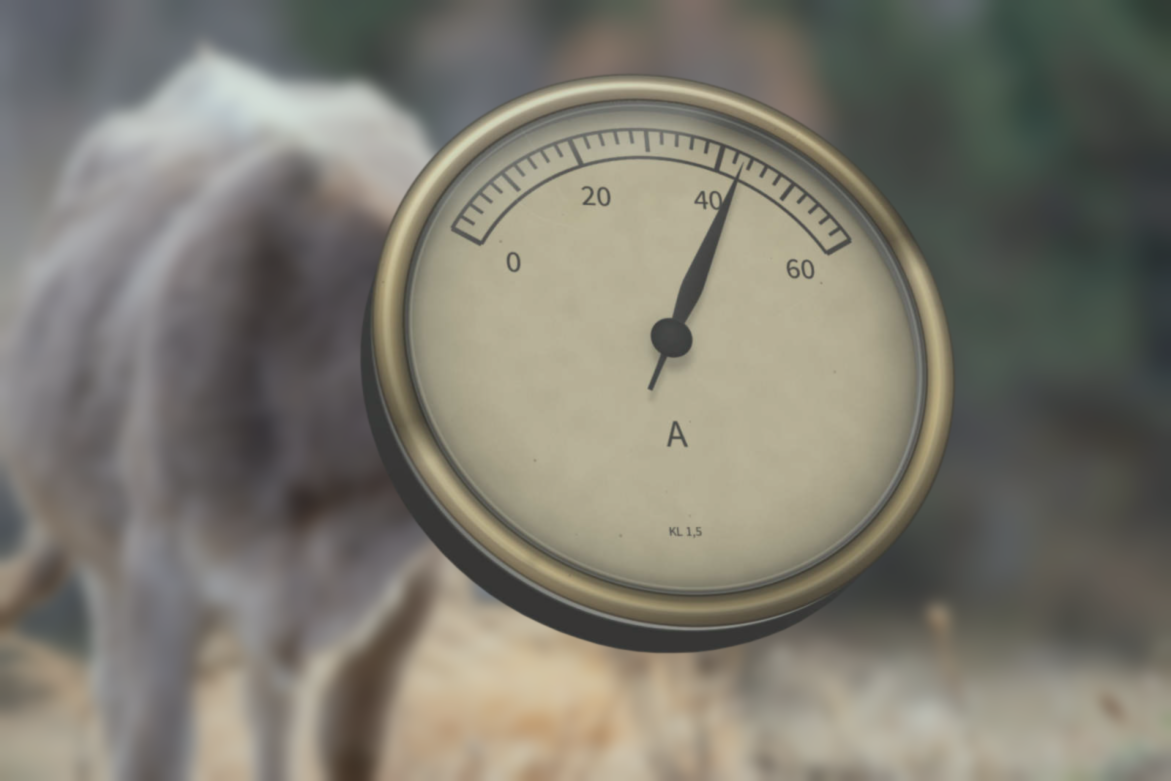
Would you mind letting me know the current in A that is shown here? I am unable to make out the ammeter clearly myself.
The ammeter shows 43 A
